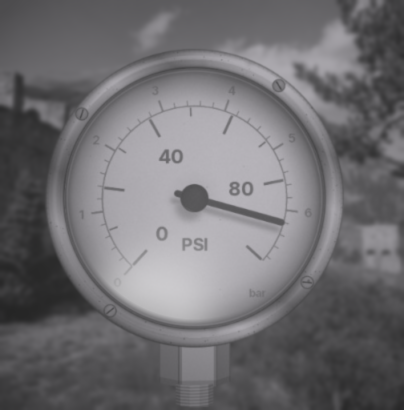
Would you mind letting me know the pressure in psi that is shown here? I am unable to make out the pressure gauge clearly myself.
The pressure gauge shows 90 psi
